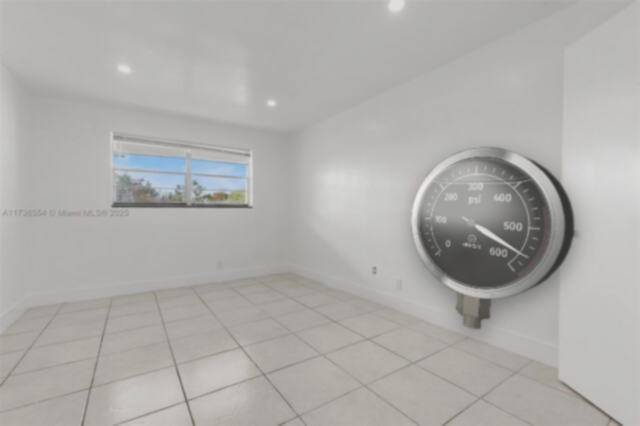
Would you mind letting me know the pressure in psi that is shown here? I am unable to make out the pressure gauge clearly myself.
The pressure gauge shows 560 psi
